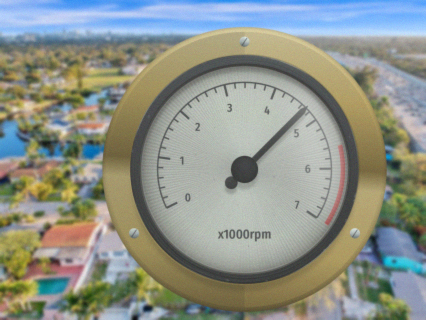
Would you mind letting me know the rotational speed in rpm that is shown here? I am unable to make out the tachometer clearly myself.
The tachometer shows 4700 rpm
